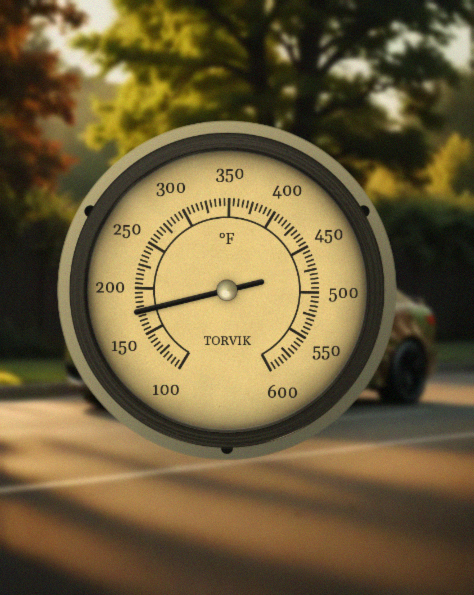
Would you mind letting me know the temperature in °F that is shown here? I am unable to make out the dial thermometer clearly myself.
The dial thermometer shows 175 °F
